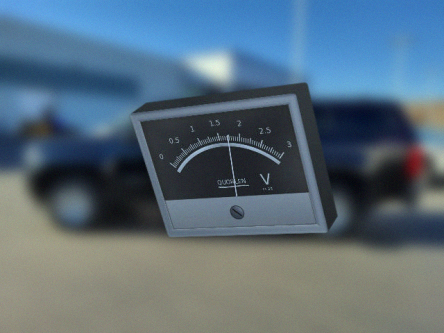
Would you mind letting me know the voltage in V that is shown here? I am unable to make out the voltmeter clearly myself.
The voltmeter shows 1.75 V
